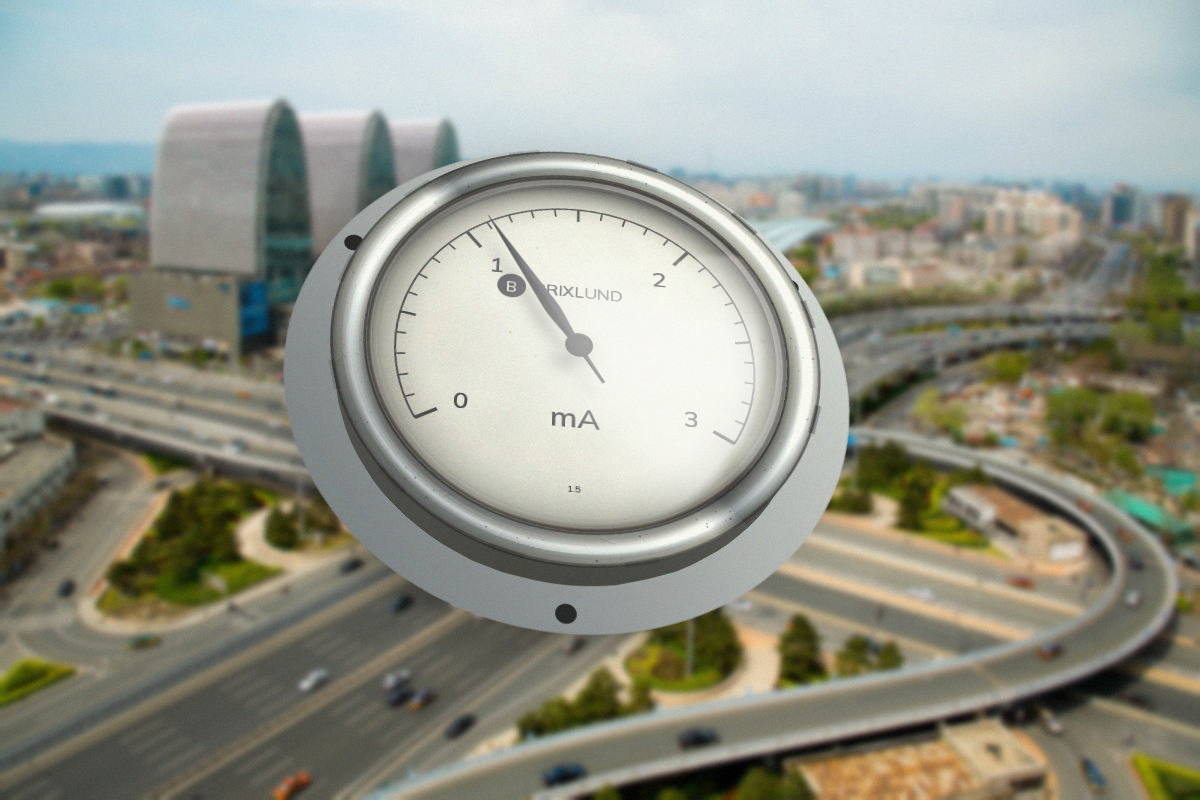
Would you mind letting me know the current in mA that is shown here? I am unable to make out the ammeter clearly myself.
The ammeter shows 1.1 mA
